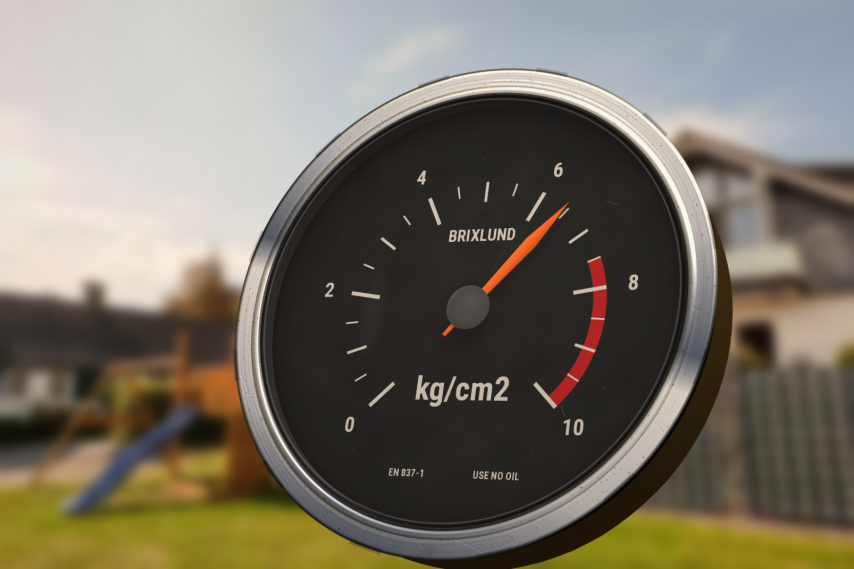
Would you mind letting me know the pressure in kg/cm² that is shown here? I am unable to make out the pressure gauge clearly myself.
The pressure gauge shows 6.5 kg/cm²
